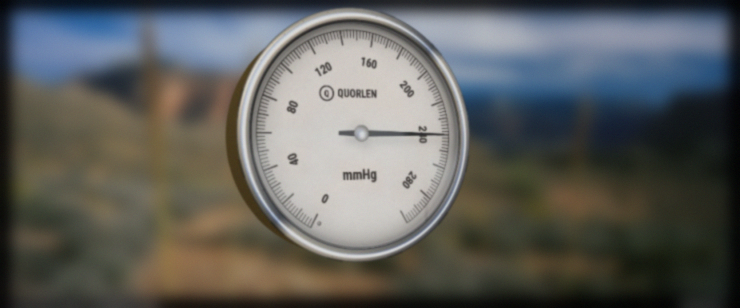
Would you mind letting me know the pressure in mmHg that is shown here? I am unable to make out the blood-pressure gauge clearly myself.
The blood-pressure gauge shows 240 mmHg
